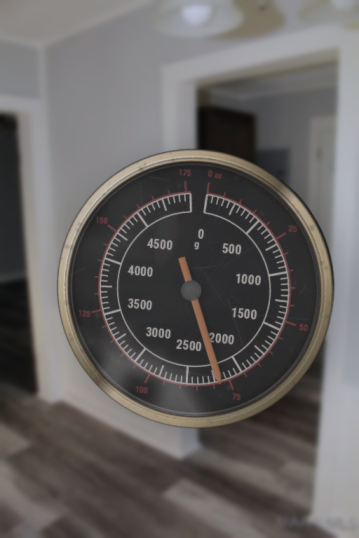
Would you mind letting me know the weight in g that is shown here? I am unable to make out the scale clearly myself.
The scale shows 2200 g
